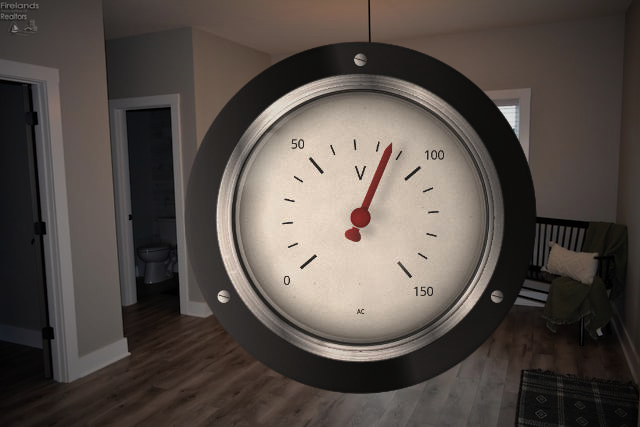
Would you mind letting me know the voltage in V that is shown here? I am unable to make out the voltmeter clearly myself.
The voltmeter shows 85 V
